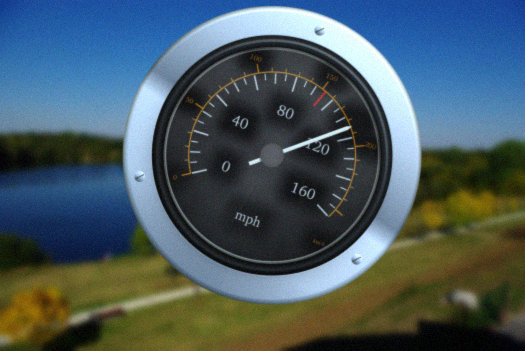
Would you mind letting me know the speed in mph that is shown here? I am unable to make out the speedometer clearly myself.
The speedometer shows 115 mph
